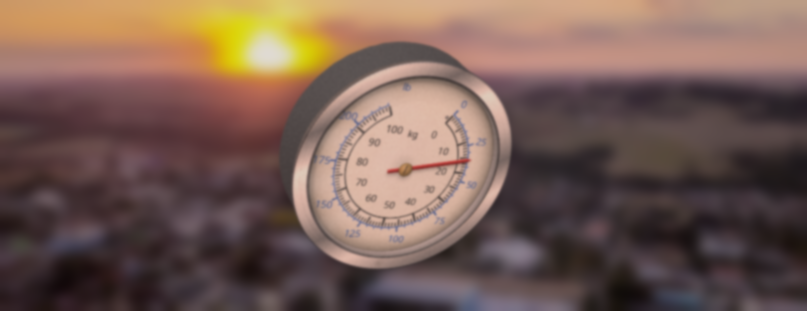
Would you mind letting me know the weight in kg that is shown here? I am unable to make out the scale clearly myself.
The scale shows 15 kg
